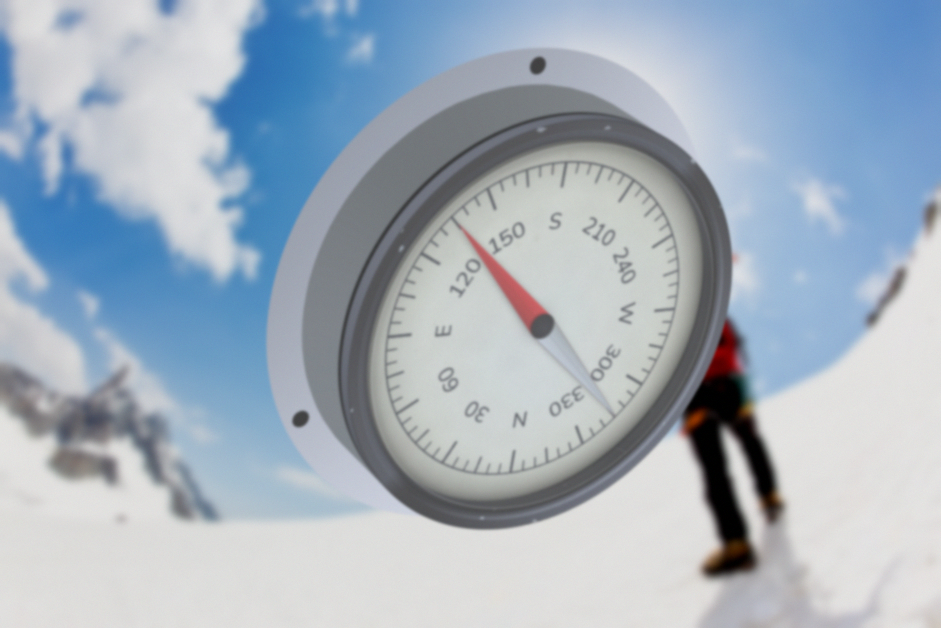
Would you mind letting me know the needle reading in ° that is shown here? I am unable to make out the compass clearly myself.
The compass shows 135 °
